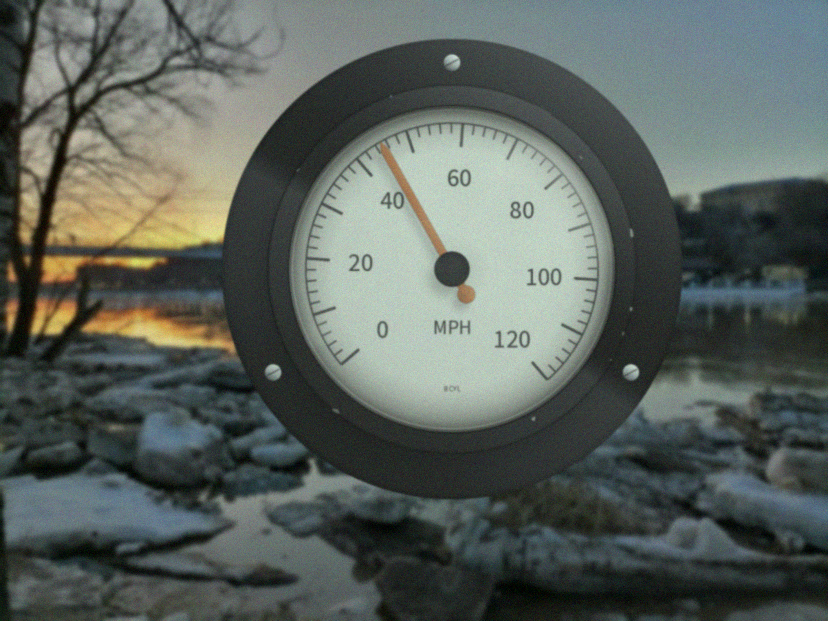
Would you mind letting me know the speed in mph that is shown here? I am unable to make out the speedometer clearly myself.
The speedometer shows 45 mph
